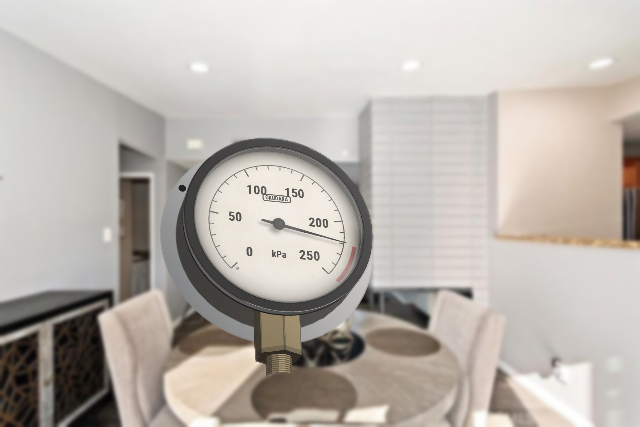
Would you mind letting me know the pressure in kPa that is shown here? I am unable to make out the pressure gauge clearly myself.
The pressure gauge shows 220 kPa
